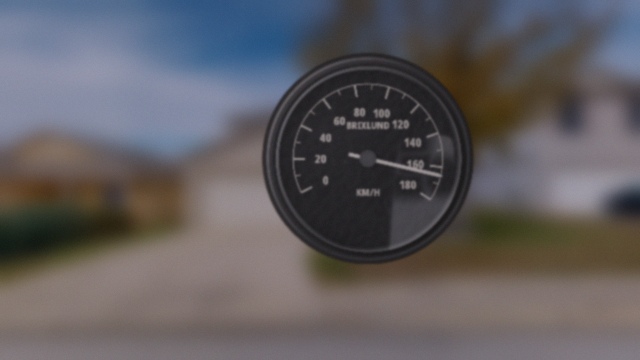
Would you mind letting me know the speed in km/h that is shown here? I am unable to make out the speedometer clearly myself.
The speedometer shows 165 km/h
